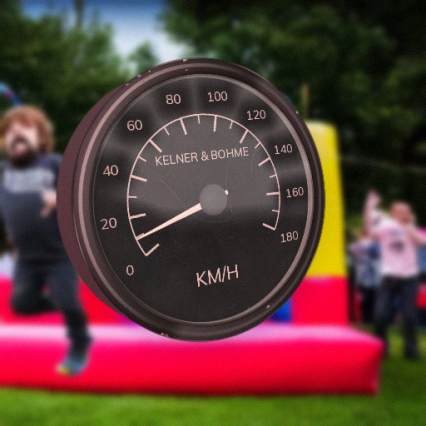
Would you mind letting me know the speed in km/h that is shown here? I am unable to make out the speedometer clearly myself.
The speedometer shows 10 km/h
